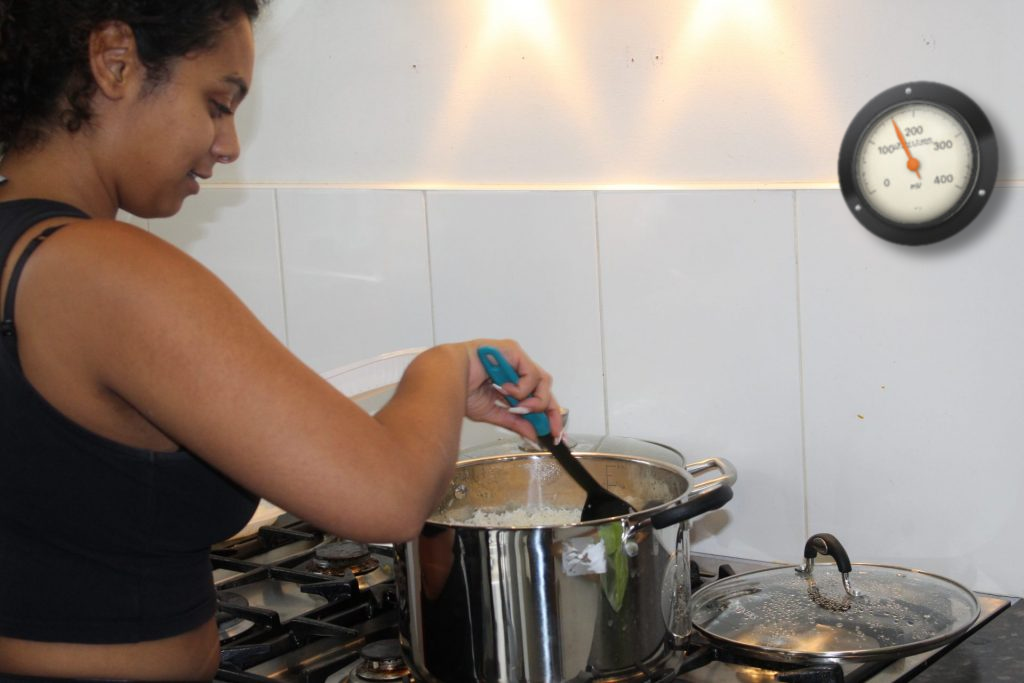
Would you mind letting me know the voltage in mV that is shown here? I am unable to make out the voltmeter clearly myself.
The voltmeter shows 160 mV
